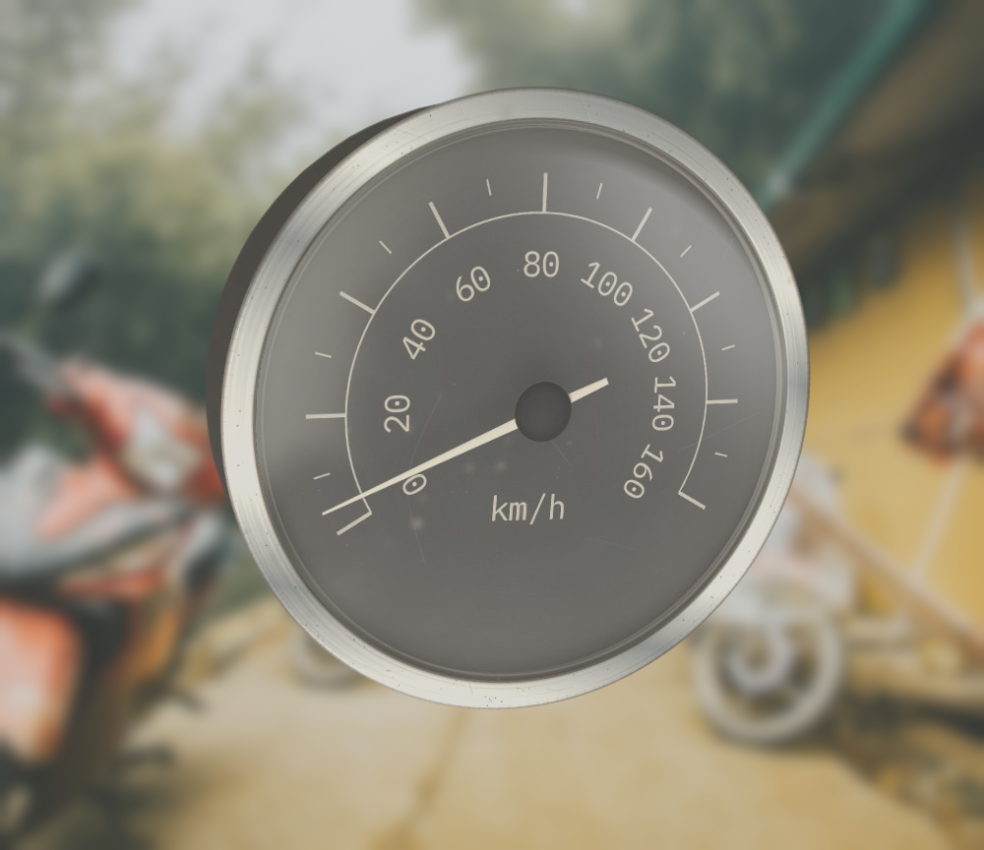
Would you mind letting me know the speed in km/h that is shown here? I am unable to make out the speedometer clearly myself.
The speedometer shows 5 km/h
